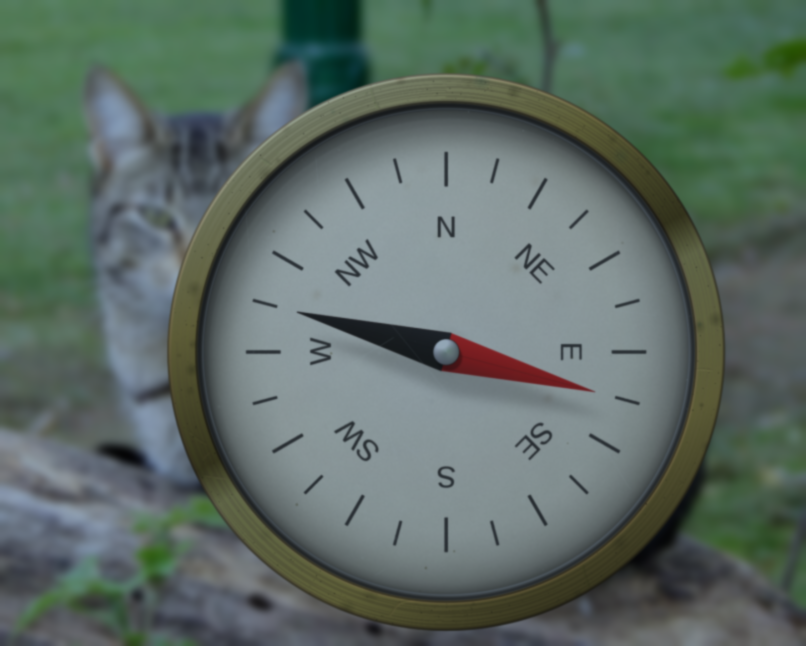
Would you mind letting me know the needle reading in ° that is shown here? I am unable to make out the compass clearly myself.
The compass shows 105 °
